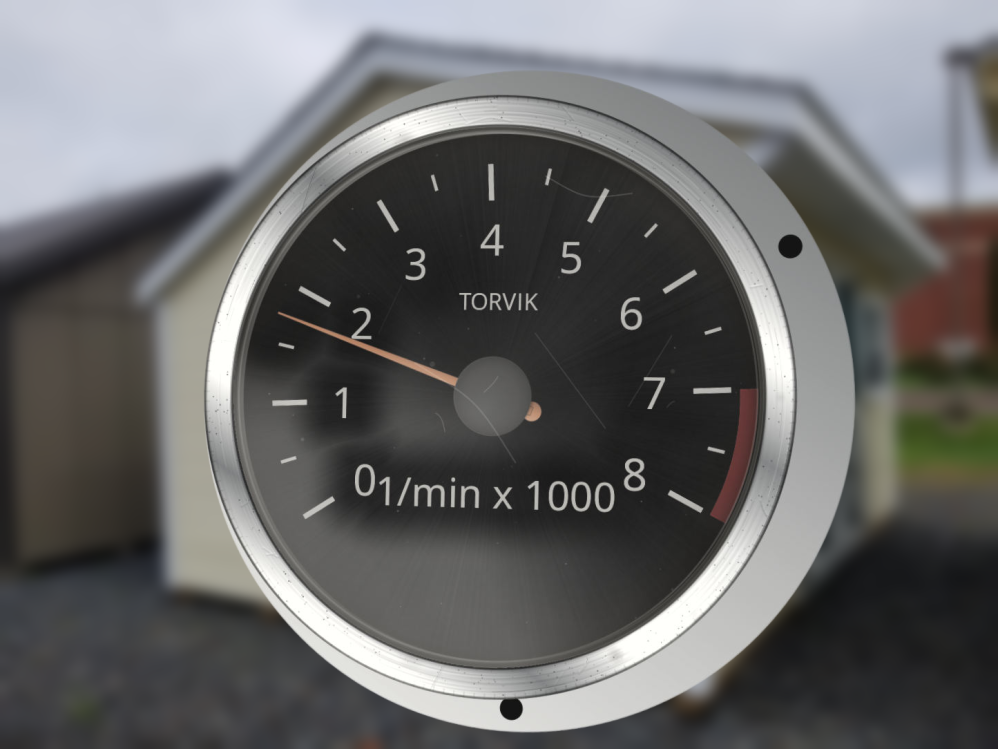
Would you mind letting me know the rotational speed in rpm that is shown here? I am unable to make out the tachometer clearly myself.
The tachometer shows 1750 rpm
